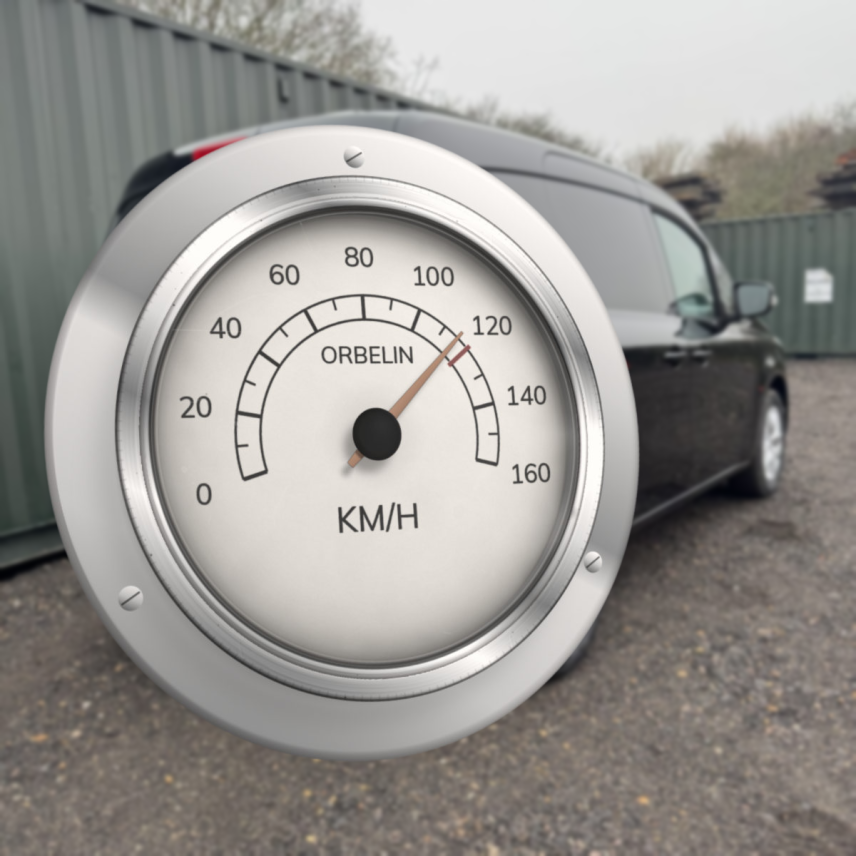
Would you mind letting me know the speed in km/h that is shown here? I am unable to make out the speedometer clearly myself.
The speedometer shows 115 km/h
